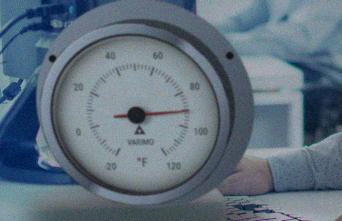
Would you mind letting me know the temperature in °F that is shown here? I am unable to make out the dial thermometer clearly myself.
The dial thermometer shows 90 °F
